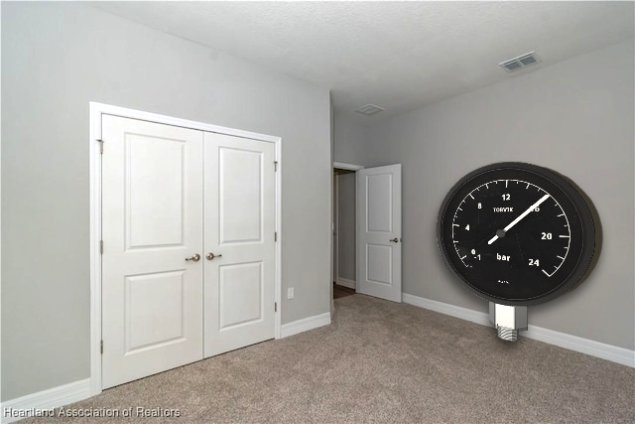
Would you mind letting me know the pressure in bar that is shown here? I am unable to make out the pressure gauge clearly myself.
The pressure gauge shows 16 bar
